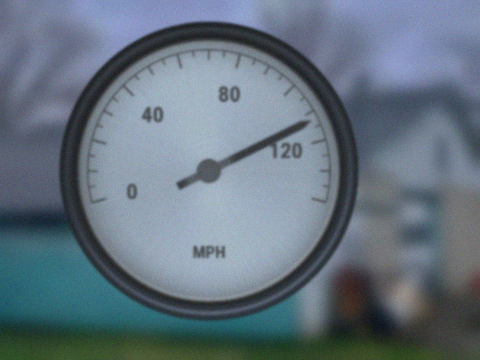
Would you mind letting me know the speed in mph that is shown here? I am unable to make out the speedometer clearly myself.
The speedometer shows 112.5 mph
